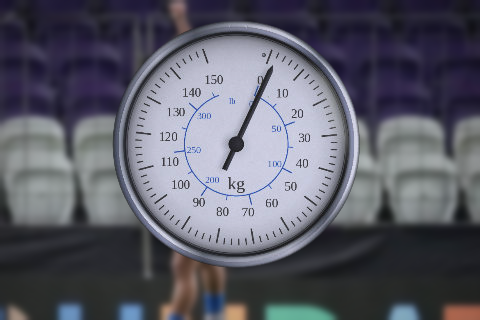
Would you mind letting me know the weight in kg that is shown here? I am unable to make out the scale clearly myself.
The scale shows 2 kg
